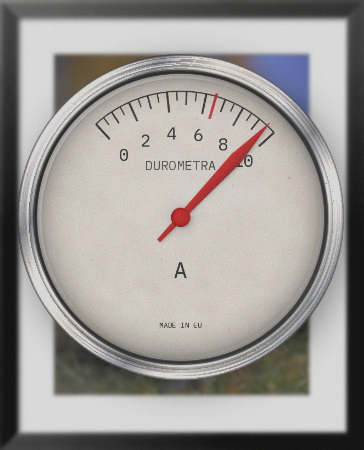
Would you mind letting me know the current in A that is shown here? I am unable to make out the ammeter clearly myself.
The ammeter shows 9.5 A
